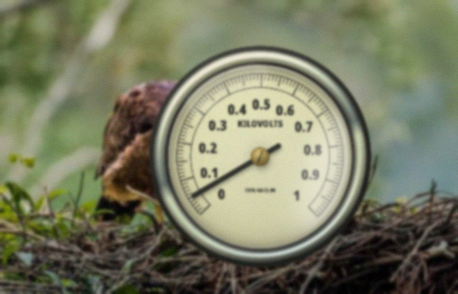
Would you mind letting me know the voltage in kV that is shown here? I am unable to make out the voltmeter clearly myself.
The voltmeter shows 0.05 kV
